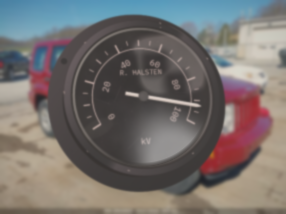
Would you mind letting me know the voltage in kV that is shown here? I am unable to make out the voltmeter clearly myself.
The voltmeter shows 92.5 kV
